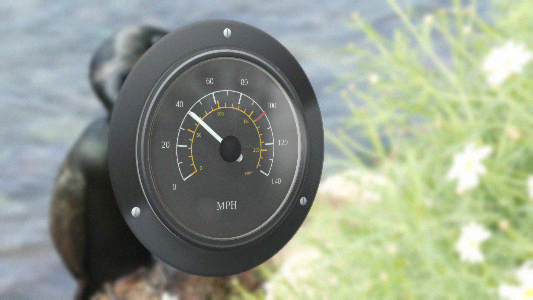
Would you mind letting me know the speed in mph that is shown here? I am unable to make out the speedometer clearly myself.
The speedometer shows 40 mph
